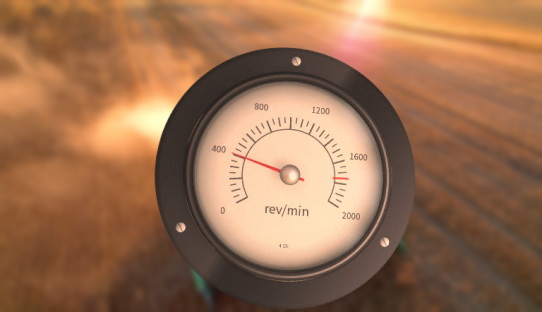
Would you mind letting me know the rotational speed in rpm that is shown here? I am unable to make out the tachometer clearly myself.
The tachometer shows 400 rpm
